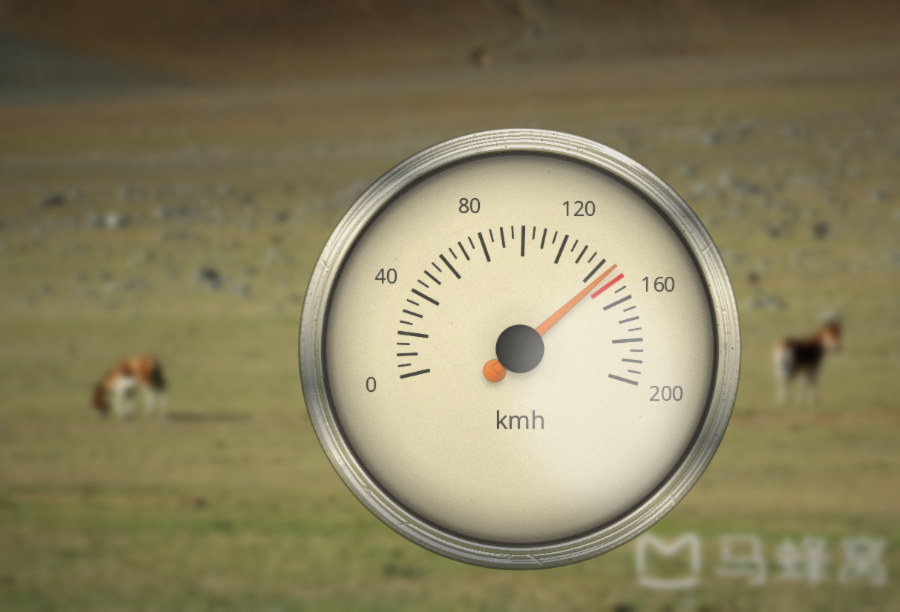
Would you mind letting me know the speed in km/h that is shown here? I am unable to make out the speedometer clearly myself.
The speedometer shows 145 km/h
